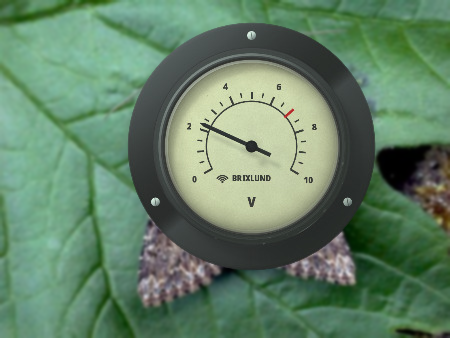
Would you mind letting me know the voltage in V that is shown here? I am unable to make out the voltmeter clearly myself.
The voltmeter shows 2.25 V
